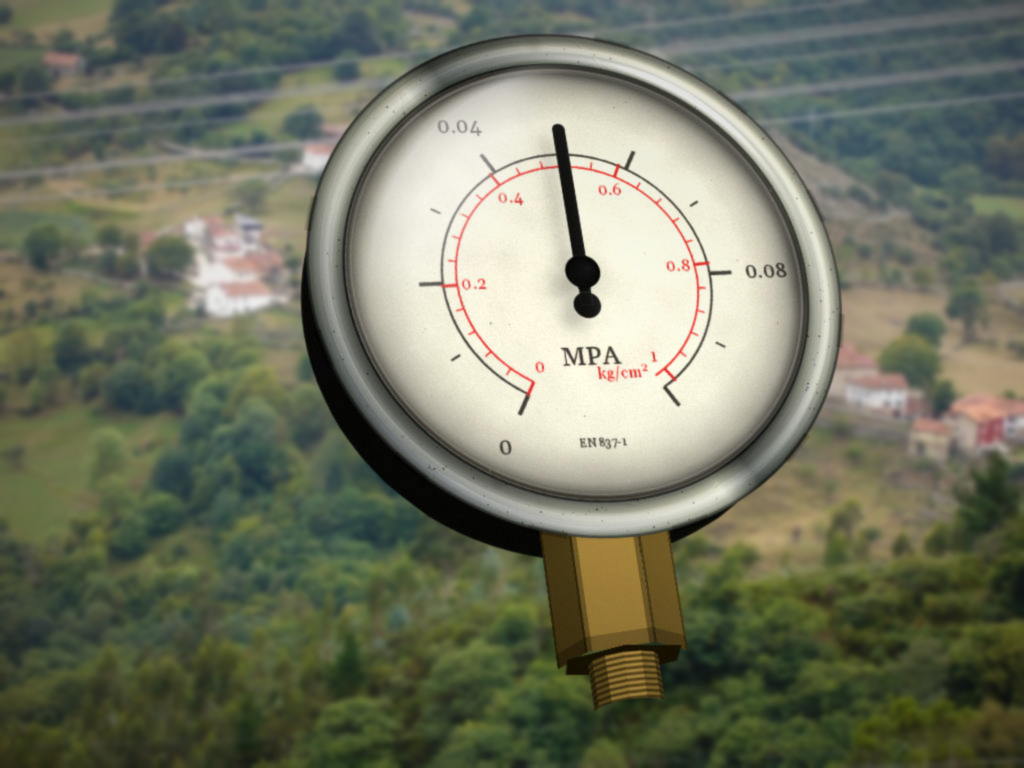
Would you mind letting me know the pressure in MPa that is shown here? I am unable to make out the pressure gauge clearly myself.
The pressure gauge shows 0.05 MPa
